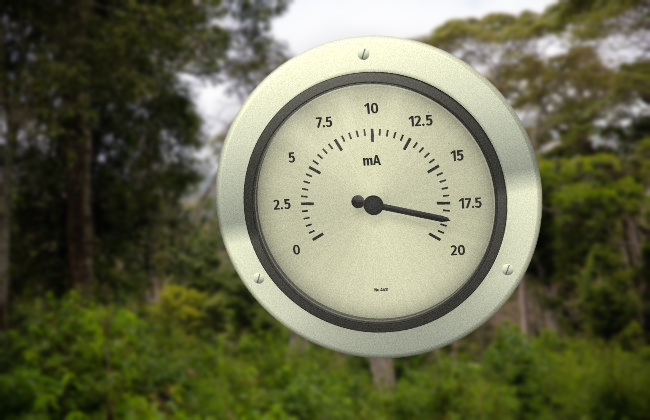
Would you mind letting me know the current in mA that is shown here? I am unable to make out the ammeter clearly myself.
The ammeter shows 18.5 mA
